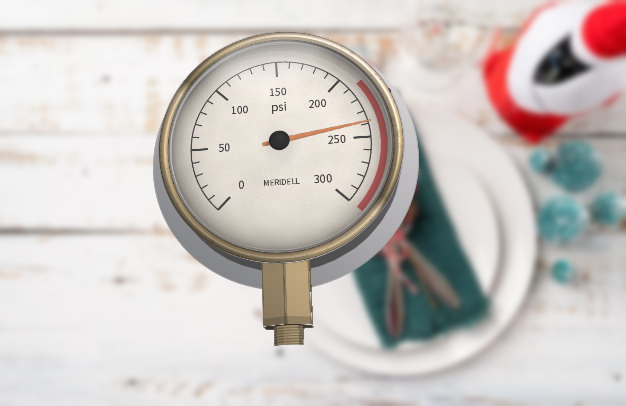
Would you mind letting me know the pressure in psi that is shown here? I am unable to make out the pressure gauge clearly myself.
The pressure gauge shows 240 psi
